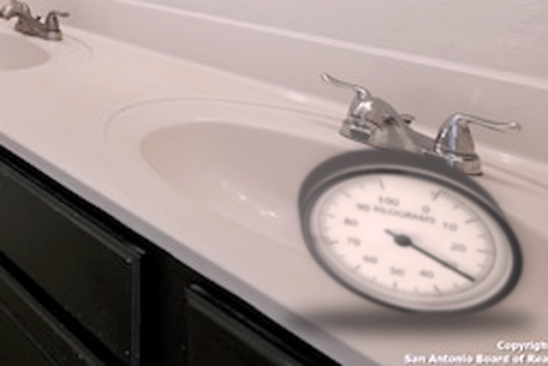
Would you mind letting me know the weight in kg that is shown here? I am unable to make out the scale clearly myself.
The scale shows 30 kg
